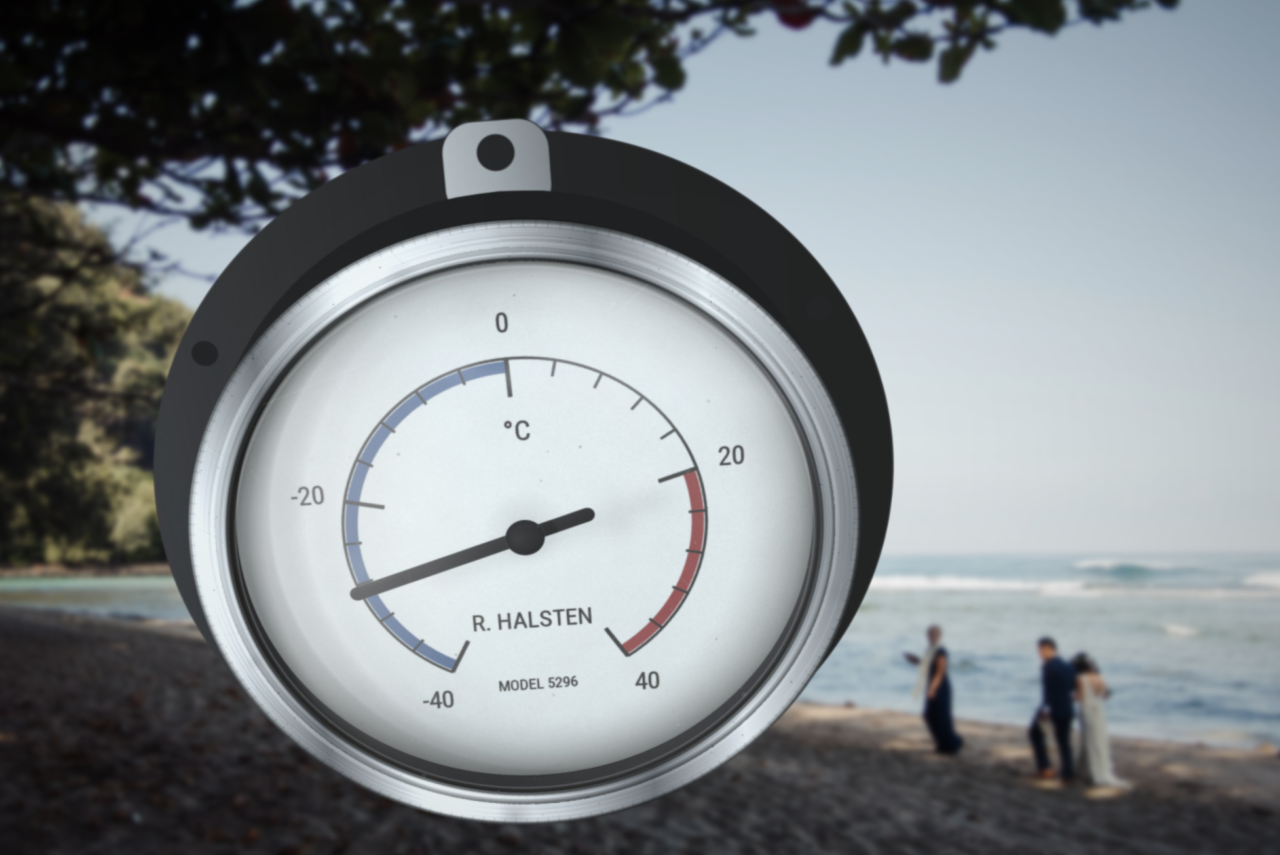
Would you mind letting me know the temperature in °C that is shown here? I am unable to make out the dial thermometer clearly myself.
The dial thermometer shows -28 °C
